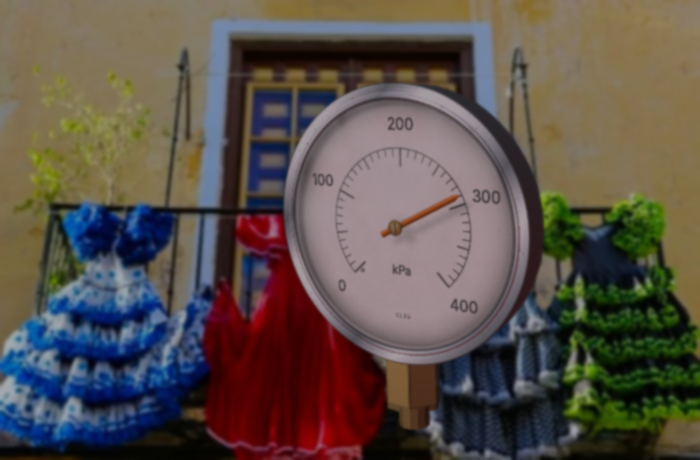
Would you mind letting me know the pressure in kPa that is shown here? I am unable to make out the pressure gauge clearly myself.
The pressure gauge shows 290 kPa
